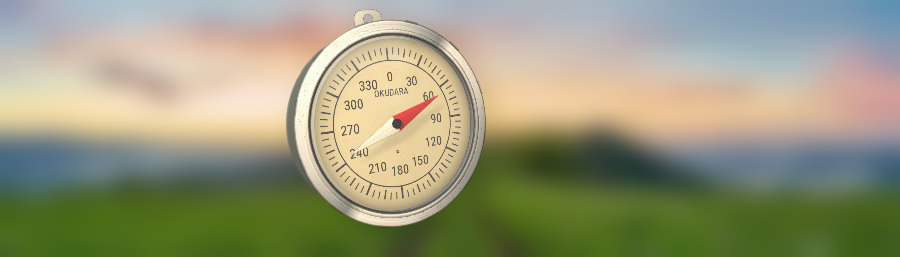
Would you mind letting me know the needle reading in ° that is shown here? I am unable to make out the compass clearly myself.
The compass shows 65 °
